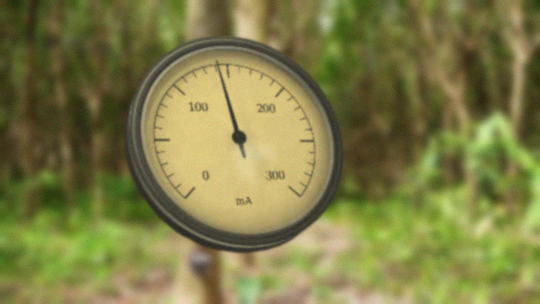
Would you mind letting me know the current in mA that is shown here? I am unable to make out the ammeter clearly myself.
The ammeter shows 140 mA
